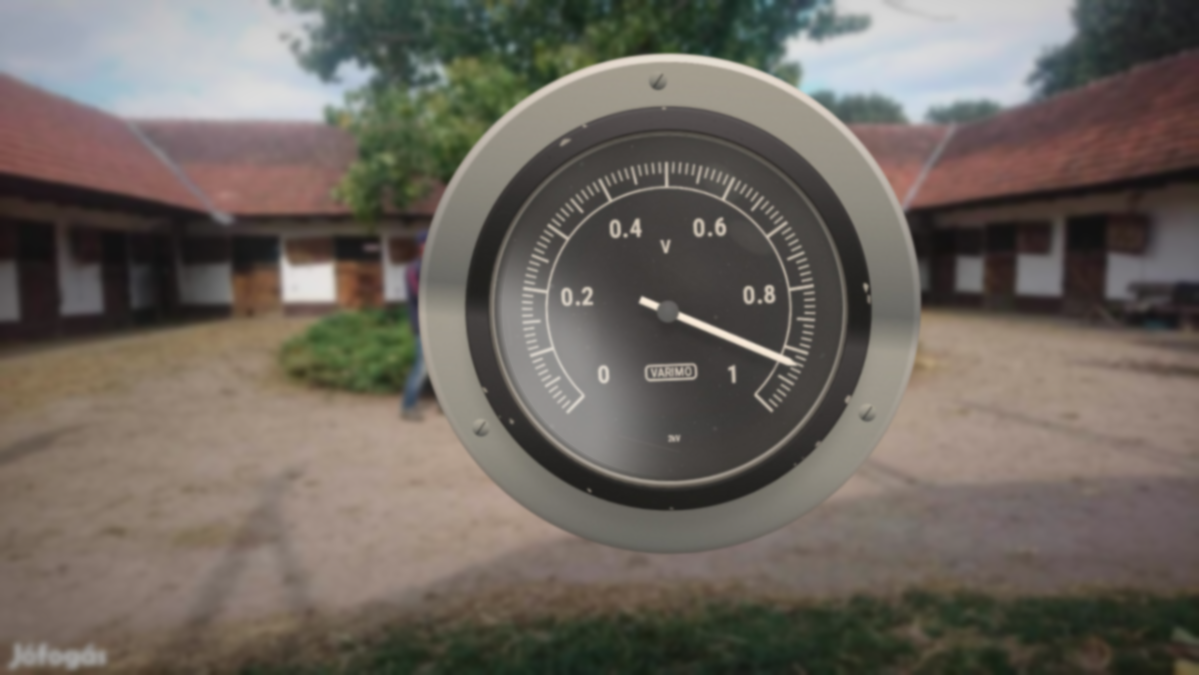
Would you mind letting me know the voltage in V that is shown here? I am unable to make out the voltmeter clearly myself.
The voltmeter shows 0.92 V
